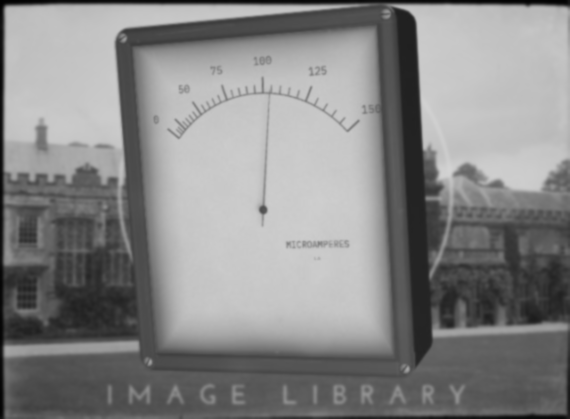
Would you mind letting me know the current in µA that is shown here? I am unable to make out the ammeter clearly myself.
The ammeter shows 105 µA
